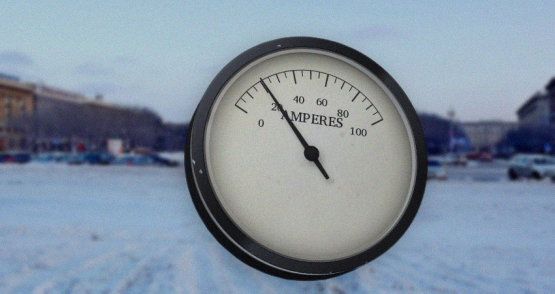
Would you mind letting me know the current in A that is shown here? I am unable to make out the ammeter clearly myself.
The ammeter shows 20 A
